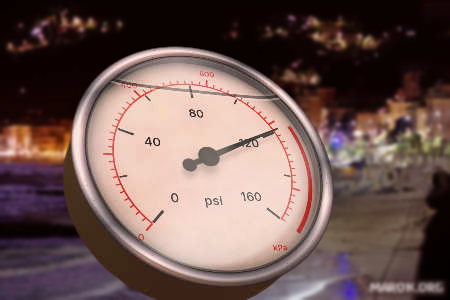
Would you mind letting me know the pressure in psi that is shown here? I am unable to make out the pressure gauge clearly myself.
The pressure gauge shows 120 psi
